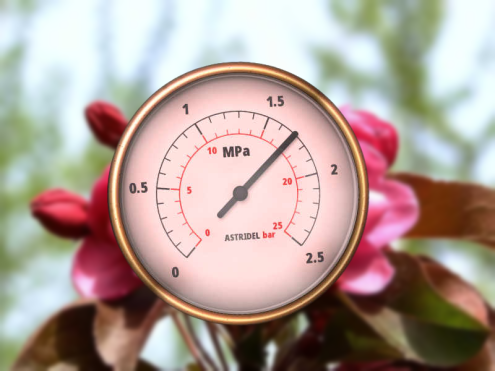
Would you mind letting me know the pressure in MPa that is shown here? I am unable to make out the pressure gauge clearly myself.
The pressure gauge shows 1.7 MPa
